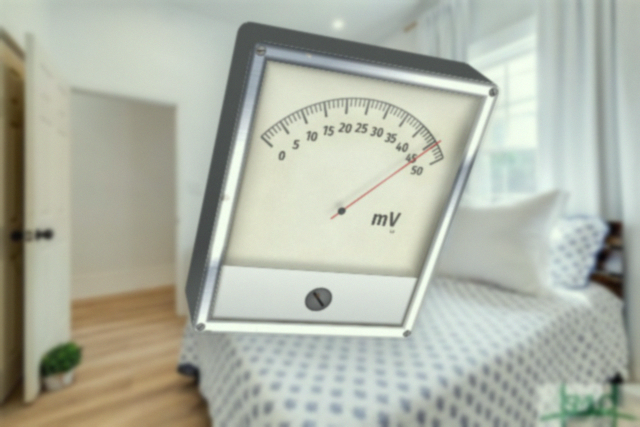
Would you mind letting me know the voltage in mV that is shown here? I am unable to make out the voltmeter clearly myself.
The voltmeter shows 45 mV
